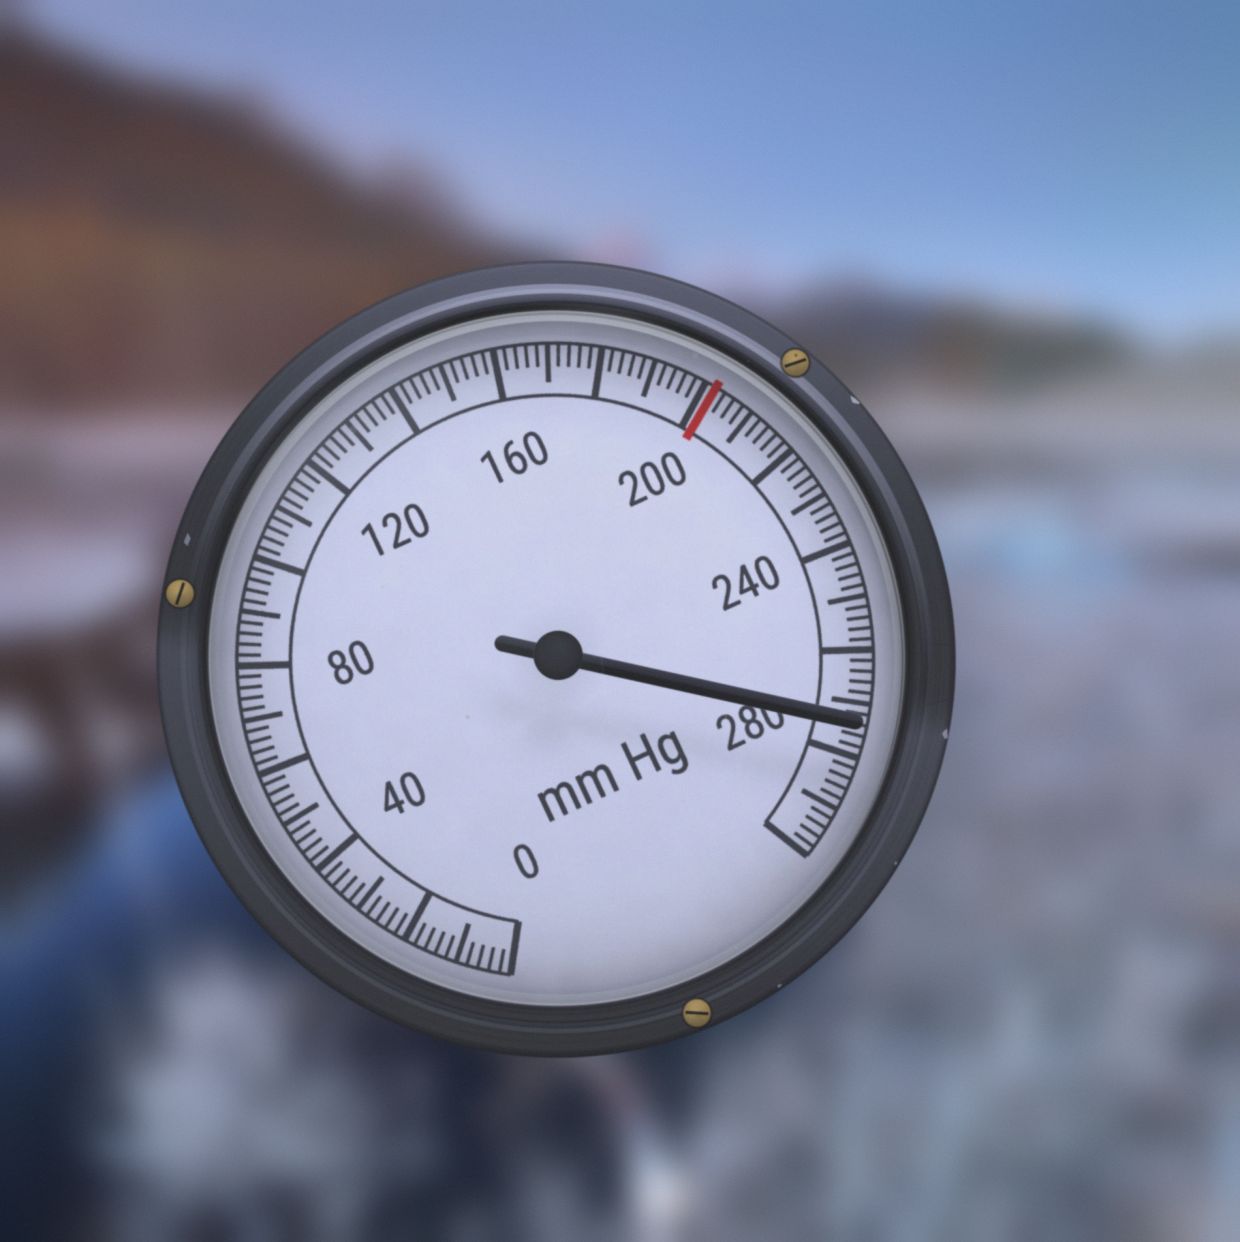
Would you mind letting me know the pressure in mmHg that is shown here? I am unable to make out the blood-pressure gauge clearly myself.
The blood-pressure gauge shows 274 mmHg
